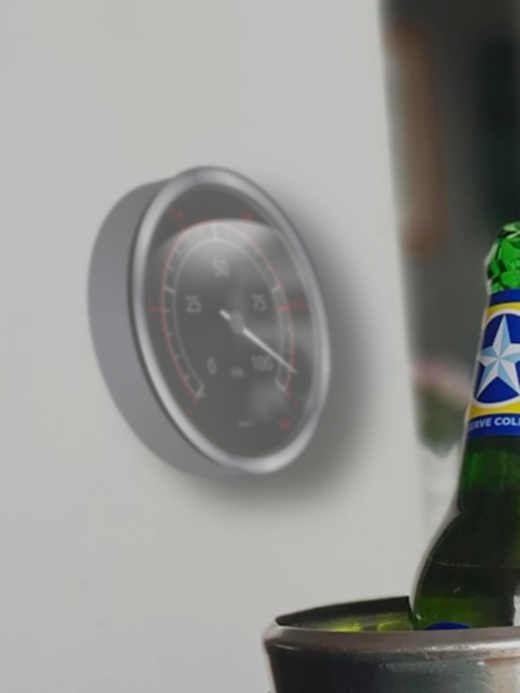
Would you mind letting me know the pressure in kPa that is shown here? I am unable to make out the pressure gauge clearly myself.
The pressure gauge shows 95 kPa
